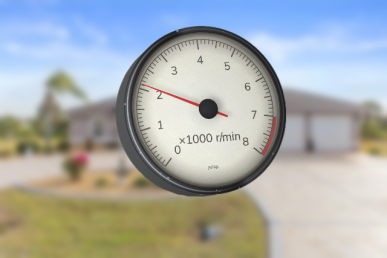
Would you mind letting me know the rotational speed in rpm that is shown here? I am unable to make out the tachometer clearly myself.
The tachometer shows 2100 rpm
